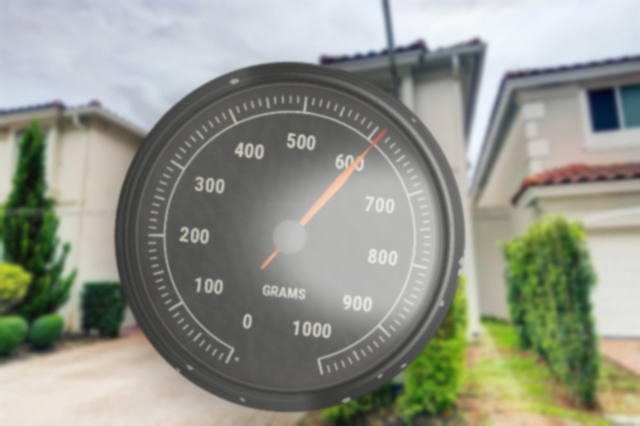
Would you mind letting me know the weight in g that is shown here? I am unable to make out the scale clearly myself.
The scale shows 610 g
